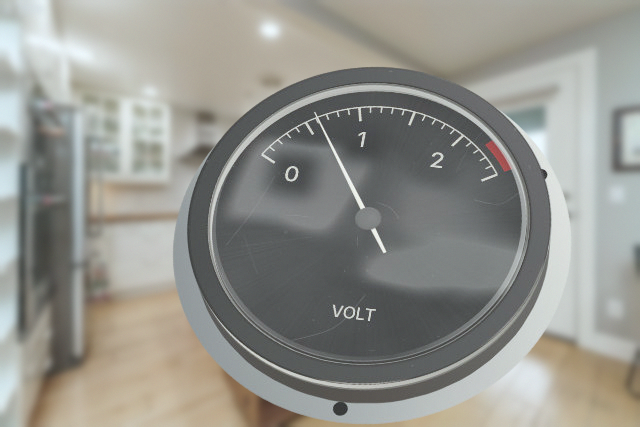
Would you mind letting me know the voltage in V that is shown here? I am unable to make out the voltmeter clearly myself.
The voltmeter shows 0.6 V
